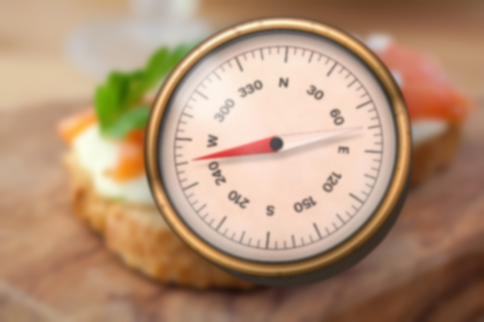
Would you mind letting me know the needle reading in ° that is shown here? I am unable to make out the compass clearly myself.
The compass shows 255 °
